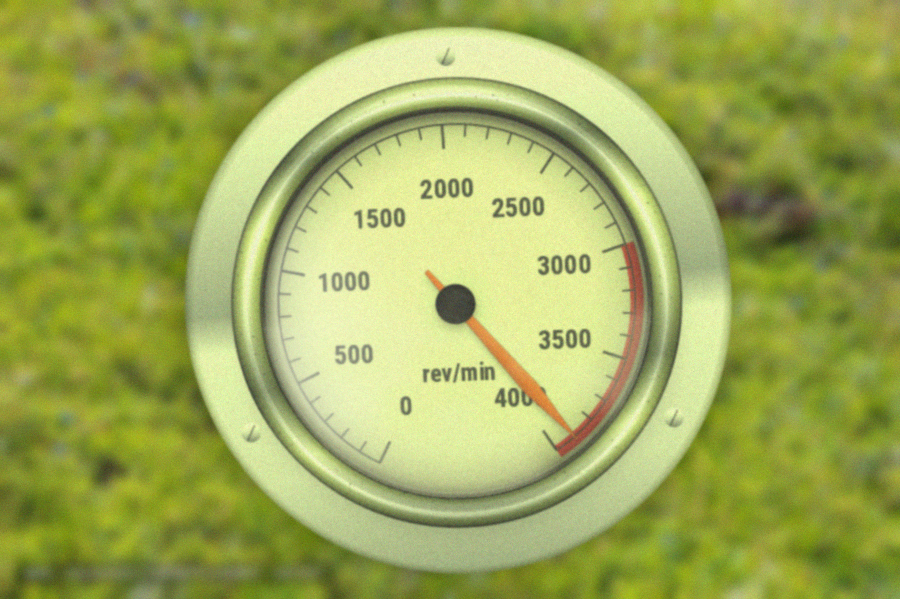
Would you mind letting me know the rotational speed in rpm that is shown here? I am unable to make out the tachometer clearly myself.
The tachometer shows 3900 rpm
